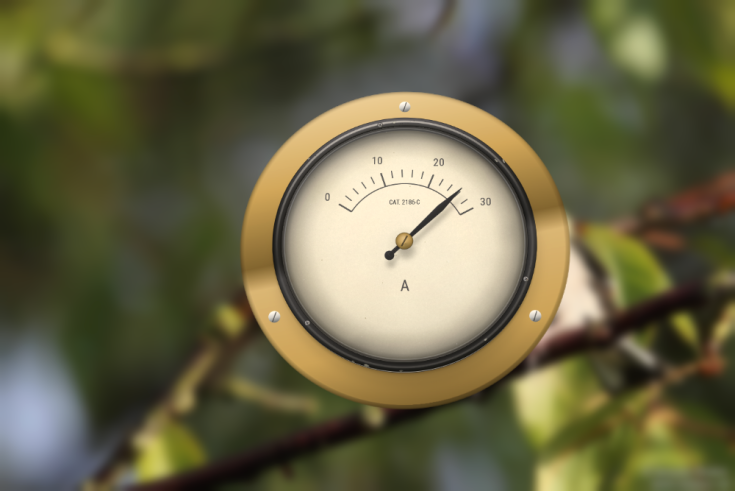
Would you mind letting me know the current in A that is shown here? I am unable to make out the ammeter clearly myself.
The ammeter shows 26 A
